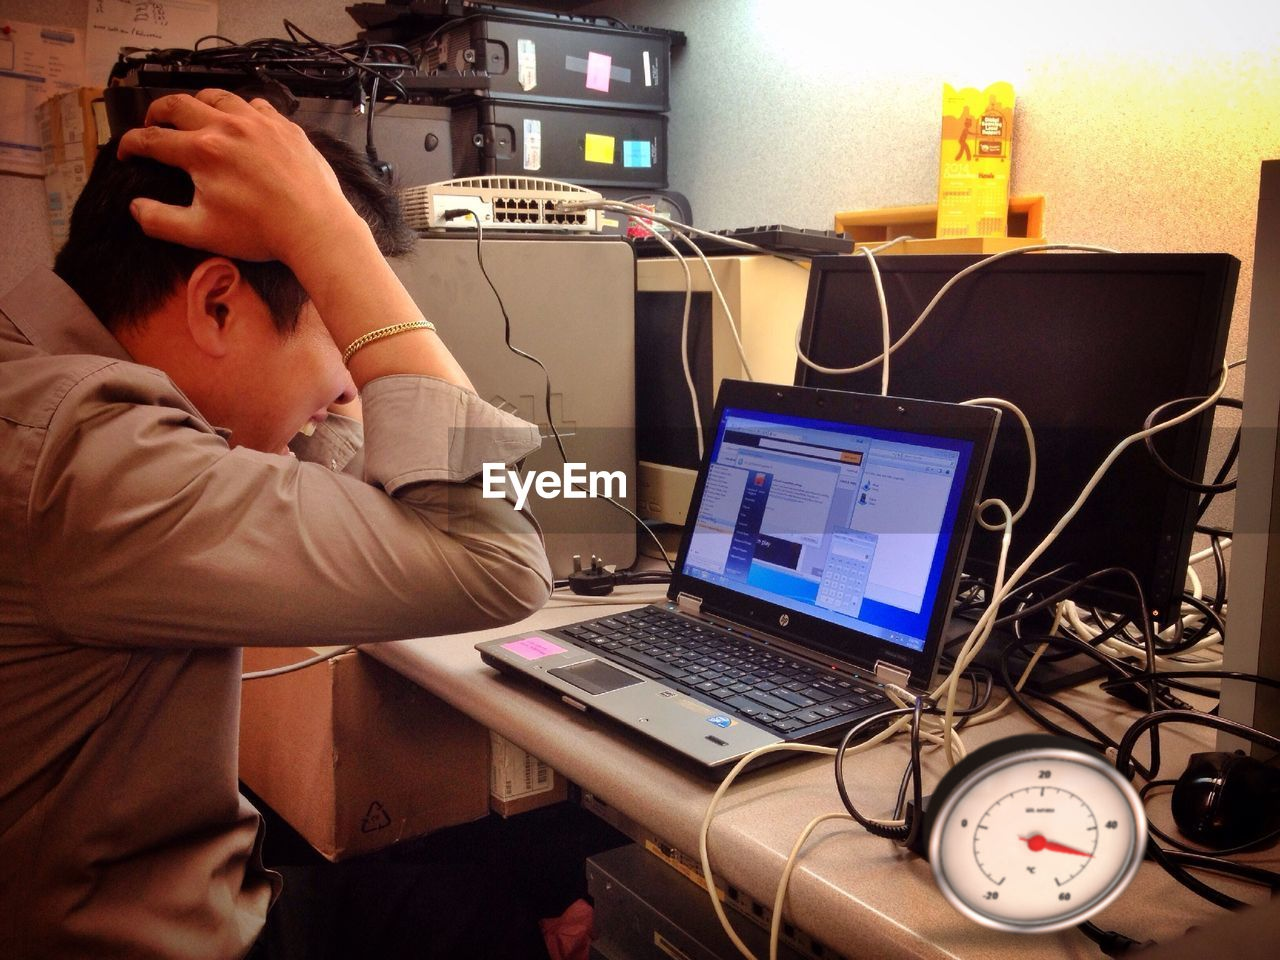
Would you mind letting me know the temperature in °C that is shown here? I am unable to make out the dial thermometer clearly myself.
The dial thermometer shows 48 °C
